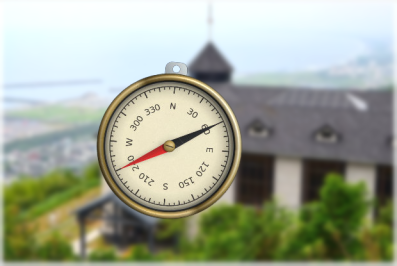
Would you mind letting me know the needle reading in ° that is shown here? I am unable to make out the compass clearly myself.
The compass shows 240 °
